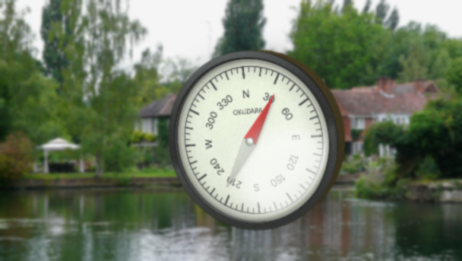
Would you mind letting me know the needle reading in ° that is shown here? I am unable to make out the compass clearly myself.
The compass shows 35 °
